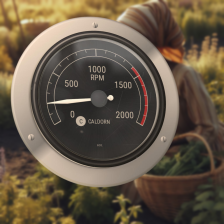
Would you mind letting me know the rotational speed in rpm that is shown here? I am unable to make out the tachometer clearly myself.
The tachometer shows 200 rpm
